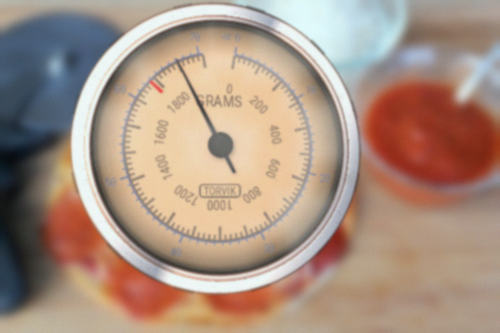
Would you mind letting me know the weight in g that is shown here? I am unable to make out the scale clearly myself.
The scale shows 1900 g
